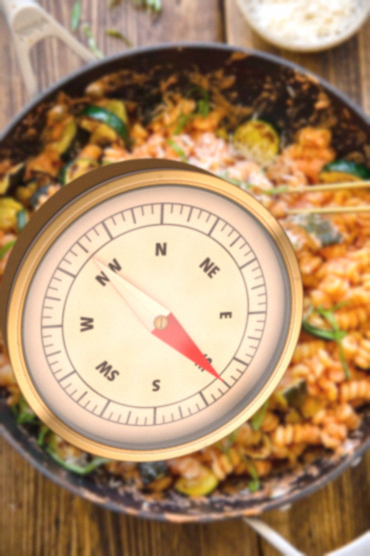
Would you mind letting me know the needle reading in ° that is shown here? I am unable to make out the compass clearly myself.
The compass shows 135 °
